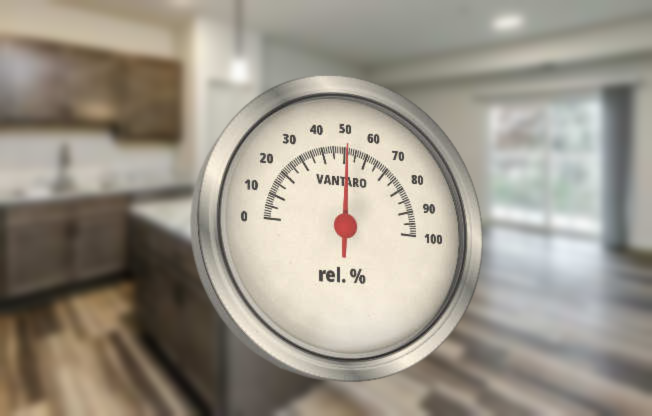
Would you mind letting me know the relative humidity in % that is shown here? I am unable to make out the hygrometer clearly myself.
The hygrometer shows 50 %
